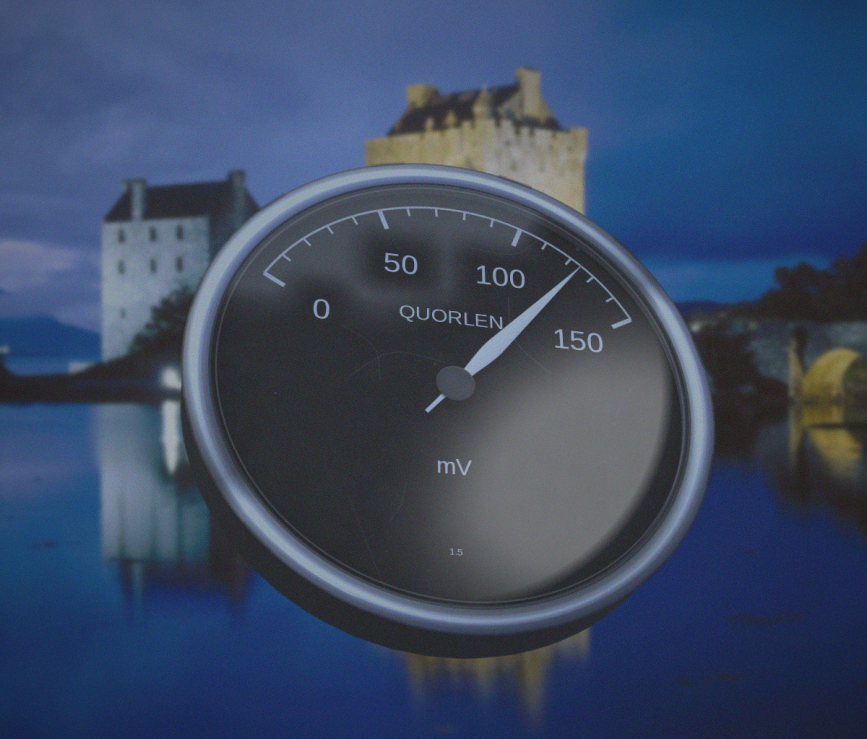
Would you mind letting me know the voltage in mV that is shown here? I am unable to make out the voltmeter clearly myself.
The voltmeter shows 125 mV
